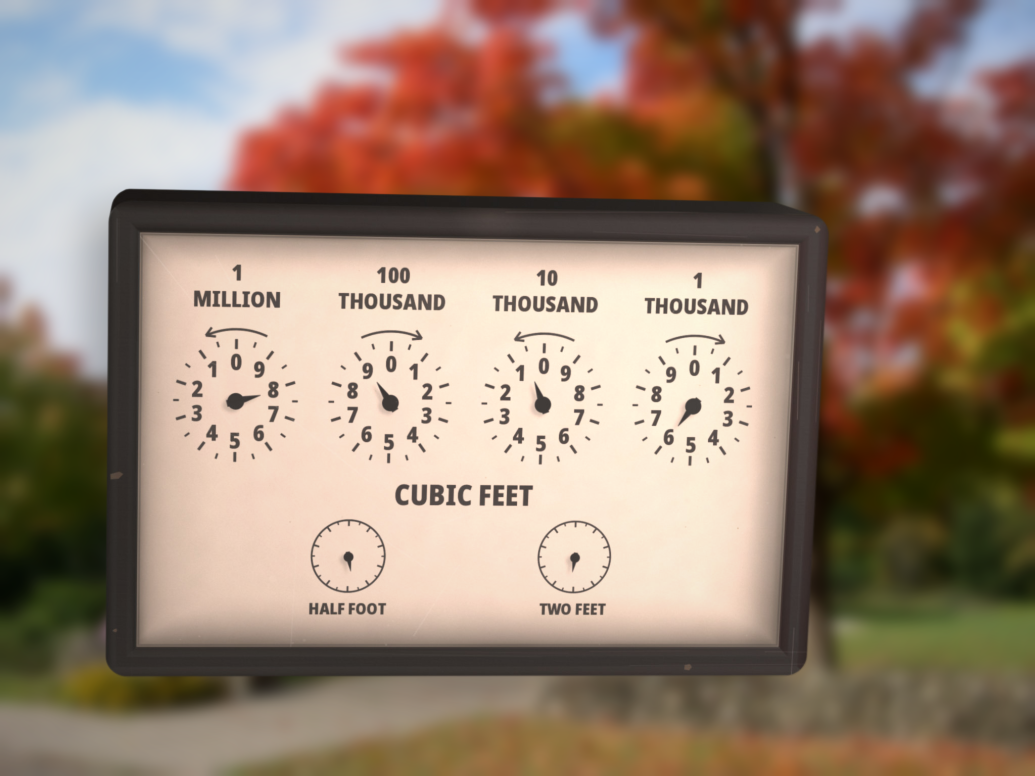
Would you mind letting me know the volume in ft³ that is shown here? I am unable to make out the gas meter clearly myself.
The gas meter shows 790600 ft³
